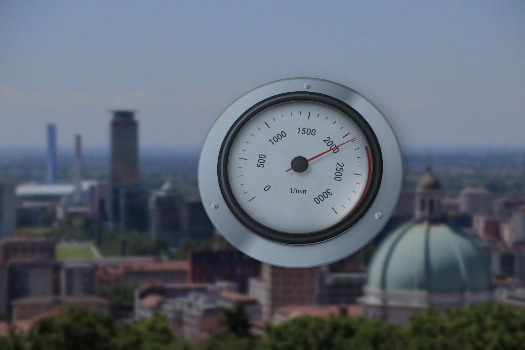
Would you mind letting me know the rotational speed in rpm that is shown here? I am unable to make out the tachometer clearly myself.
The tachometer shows 2100 rpm
